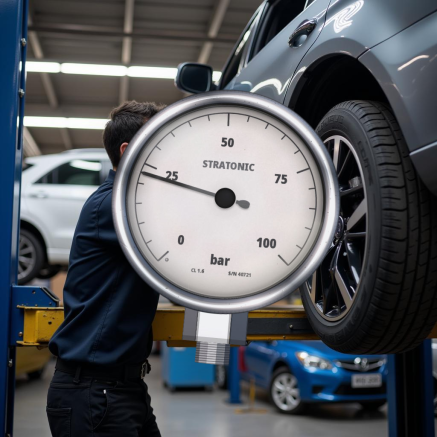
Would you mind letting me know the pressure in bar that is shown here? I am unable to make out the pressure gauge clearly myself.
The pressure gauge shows 22.5 bar
